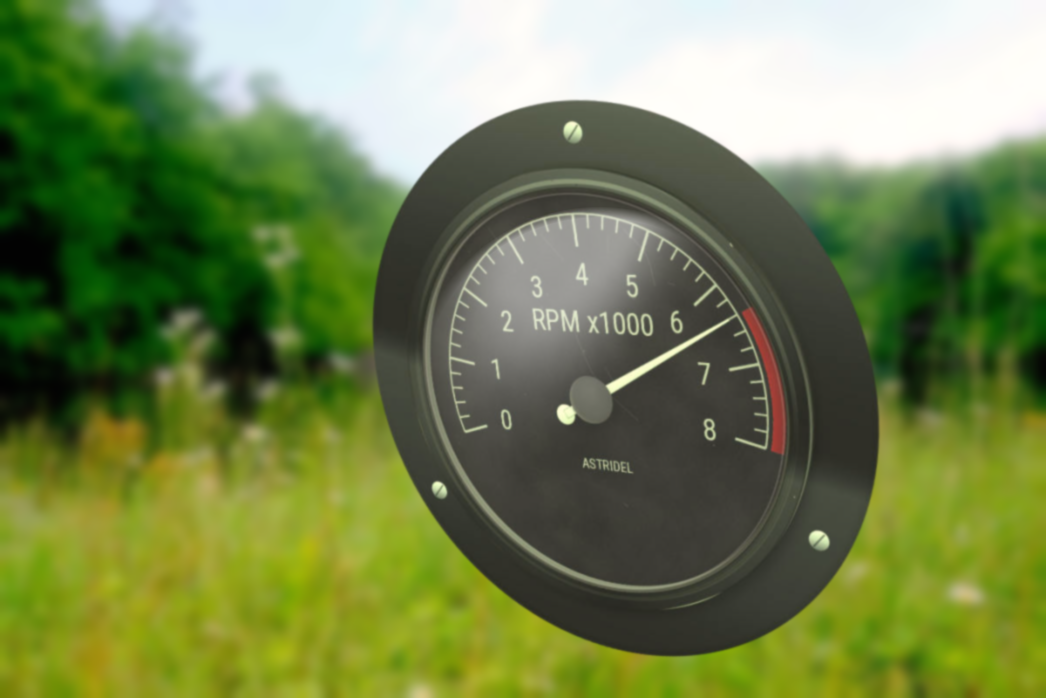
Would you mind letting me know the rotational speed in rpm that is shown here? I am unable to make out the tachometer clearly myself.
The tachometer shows 6400 rpm
